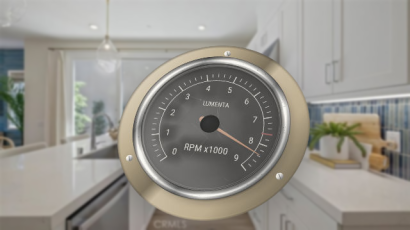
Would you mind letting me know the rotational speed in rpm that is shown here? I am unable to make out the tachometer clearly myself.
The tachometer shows 8400 rpm
